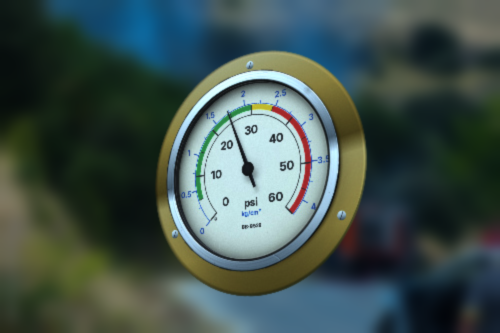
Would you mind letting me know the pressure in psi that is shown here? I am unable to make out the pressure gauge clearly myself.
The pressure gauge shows 25 psi
